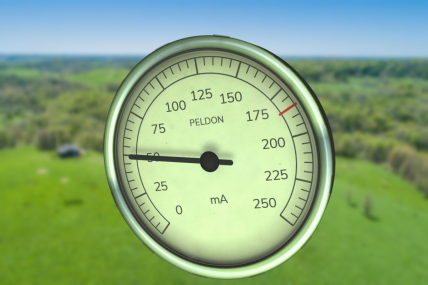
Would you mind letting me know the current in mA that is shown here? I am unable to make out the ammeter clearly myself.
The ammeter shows 50 mA
